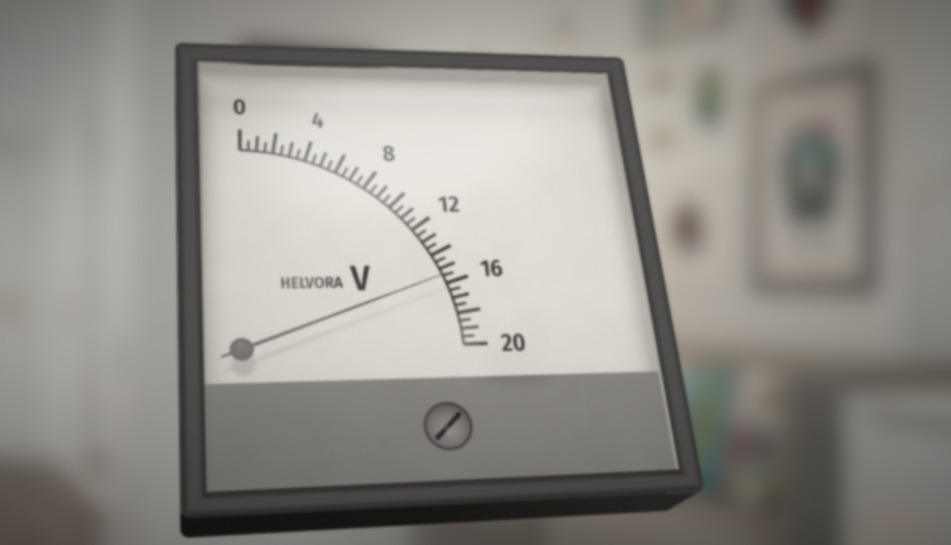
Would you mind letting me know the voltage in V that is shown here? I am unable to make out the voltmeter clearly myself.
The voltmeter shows 15.5 V
